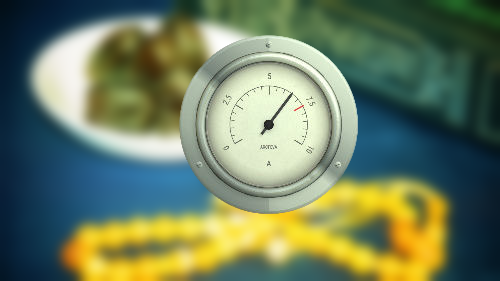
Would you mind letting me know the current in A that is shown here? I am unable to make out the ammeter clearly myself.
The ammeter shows 6.5 A
